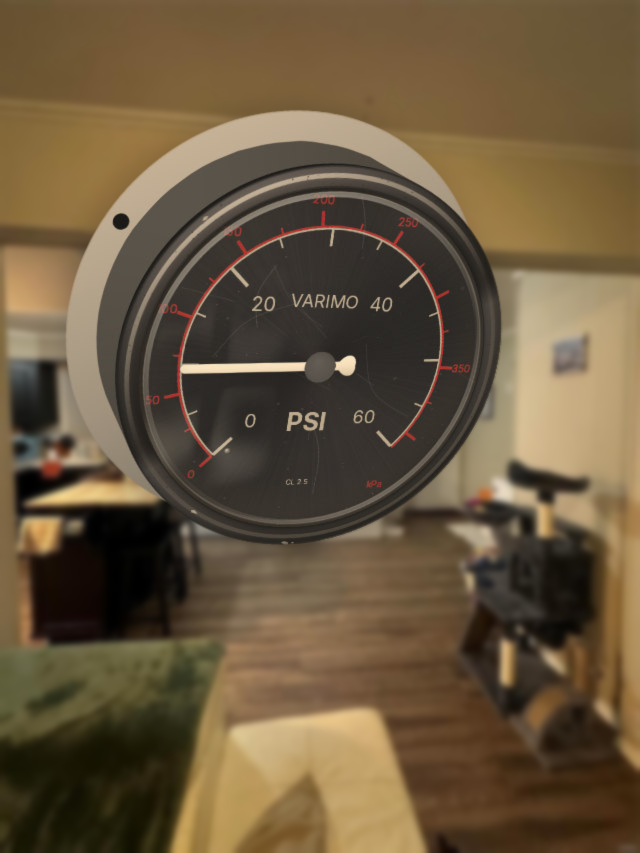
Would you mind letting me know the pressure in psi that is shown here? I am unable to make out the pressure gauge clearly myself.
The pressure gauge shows 10 psi
